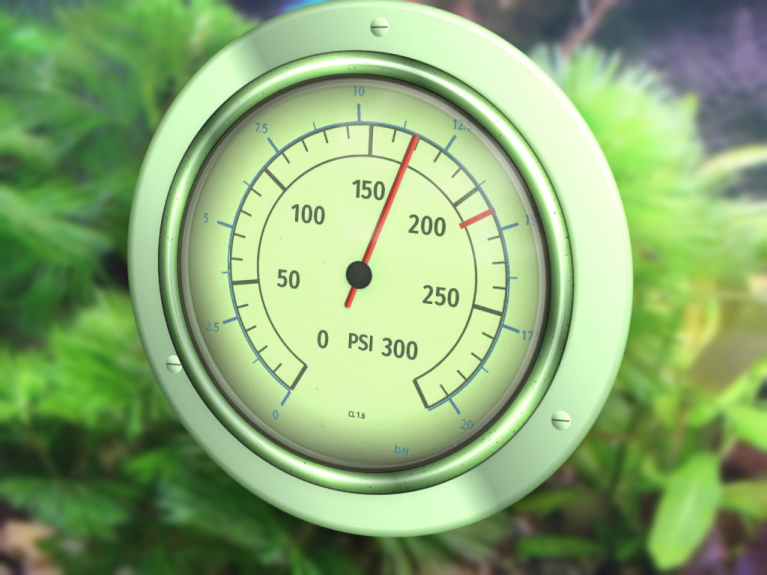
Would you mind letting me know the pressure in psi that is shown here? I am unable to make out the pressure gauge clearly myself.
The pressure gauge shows 170 psi
